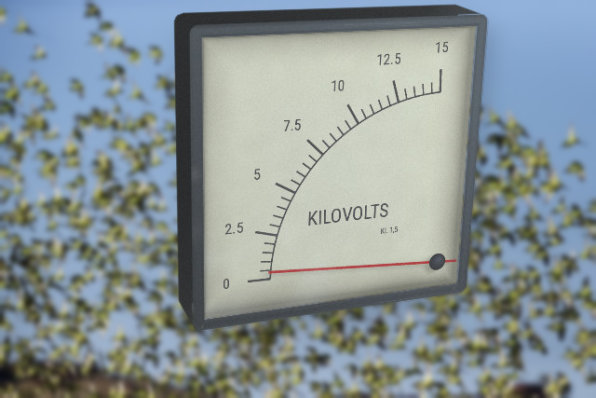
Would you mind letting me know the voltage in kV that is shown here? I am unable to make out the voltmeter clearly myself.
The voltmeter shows 0.5 kV
